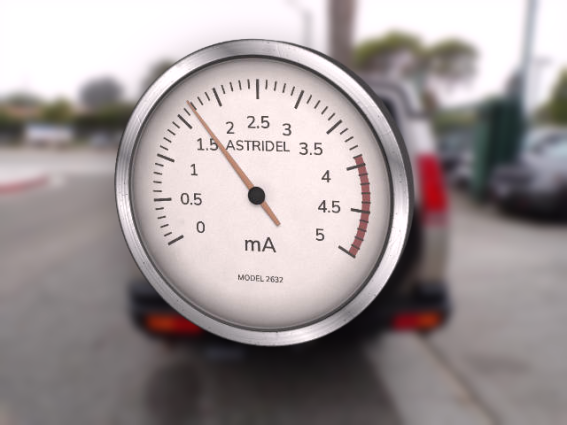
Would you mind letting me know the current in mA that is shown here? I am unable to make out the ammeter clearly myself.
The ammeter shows 1.7 mA
